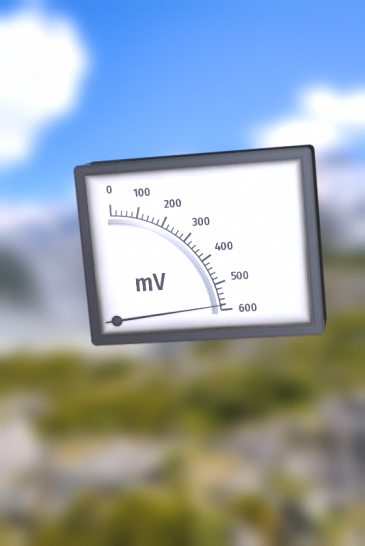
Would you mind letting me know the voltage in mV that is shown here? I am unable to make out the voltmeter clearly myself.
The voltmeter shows 580 mV
